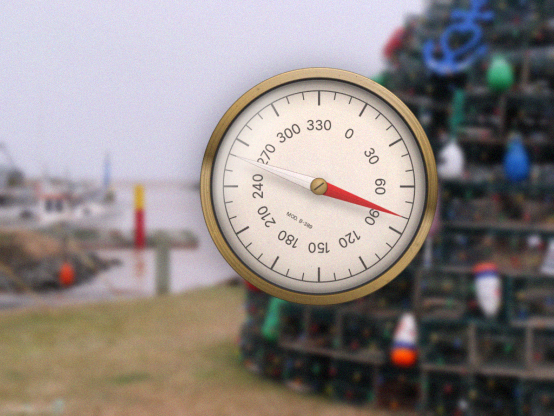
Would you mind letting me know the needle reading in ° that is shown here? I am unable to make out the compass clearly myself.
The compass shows 80 °
